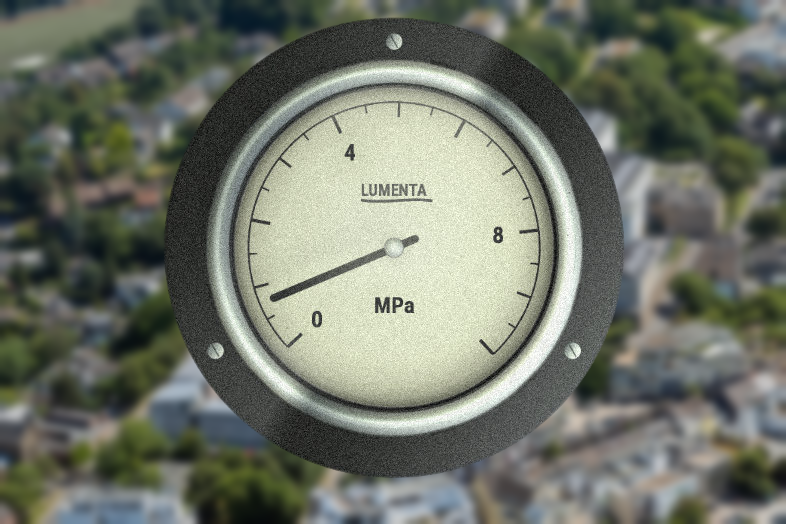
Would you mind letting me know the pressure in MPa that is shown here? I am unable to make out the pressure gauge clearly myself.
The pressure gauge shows 0.75 MPa
